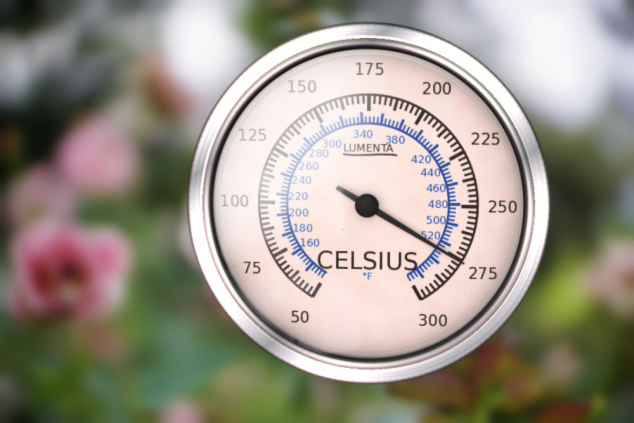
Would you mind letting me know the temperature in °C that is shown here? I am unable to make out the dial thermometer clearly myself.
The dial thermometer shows 275 °C
